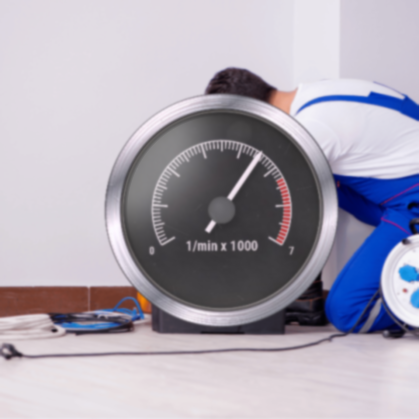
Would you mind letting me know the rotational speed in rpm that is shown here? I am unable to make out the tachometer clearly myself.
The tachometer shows 4500 rpm
